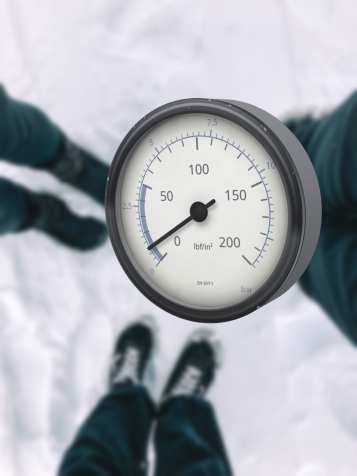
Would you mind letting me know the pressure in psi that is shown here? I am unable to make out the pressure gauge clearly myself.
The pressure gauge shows 10 psi
